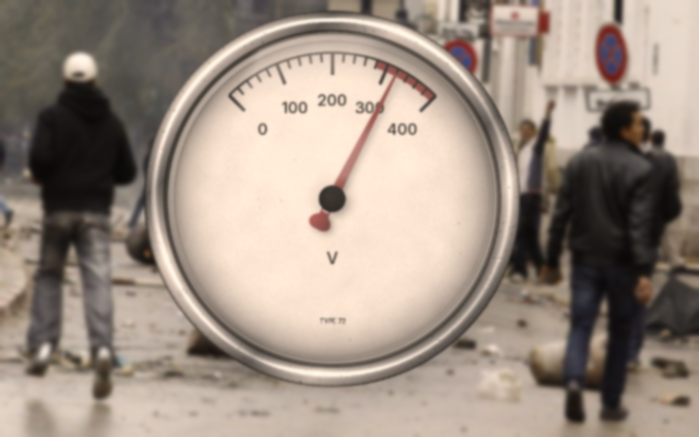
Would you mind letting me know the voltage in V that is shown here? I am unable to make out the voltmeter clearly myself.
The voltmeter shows 320 V
